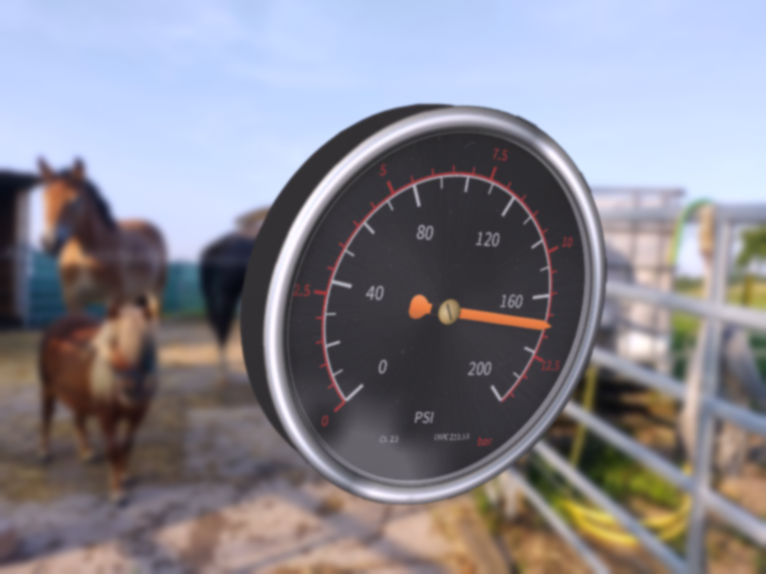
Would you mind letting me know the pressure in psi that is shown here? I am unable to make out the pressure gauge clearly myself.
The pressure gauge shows 170 psi
